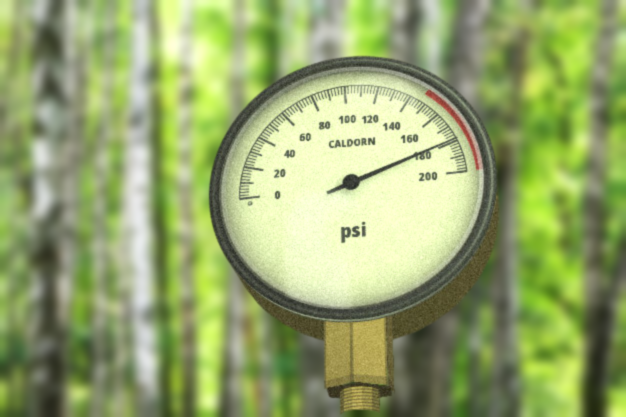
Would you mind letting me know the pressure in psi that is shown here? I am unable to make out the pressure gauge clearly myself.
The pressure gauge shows 180 psi
